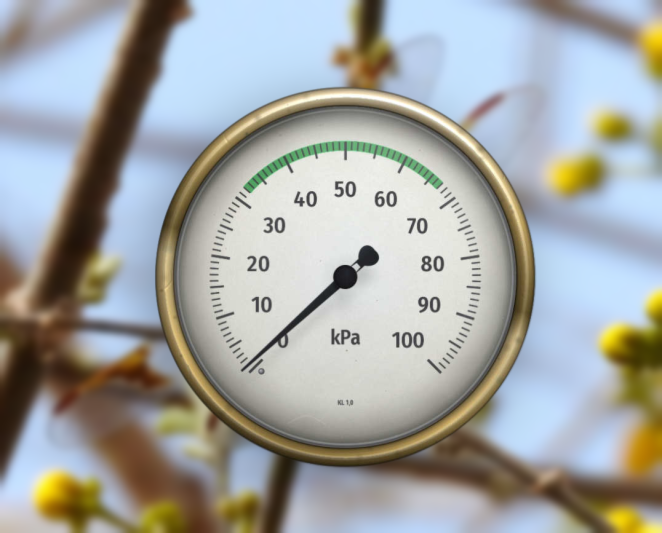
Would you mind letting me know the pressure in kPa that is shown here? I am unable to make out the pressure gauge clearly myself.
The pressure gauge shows 1 kPa
